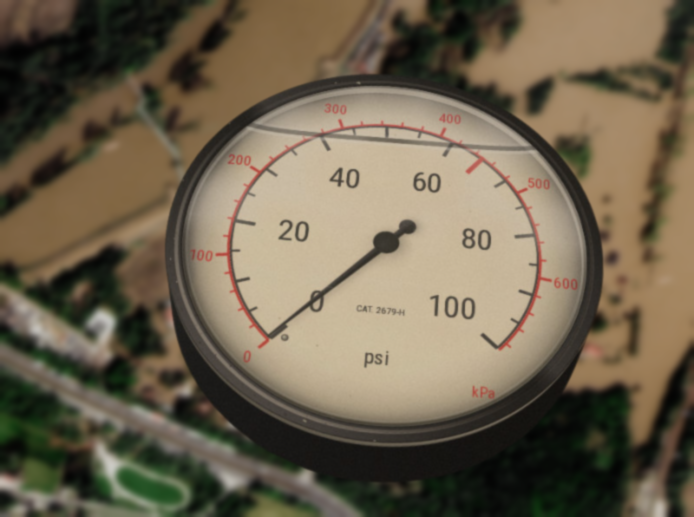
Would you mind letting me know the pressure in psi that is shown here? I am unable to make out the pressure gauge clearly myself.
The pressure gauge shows 0 psi
